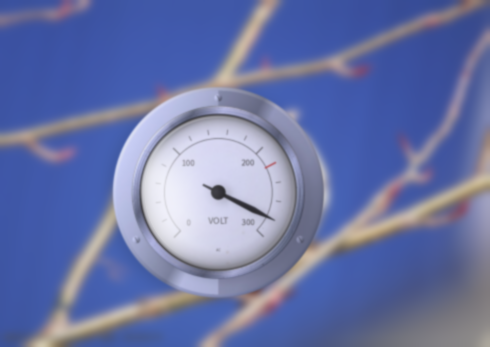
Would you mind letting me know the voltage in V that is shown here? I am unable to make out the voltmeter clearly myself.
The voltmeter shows 280 V
